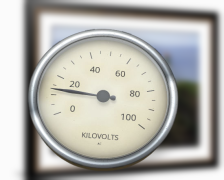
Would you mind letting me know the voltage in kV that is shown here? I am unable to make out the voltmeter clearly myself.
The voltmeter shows 12.5 kV
